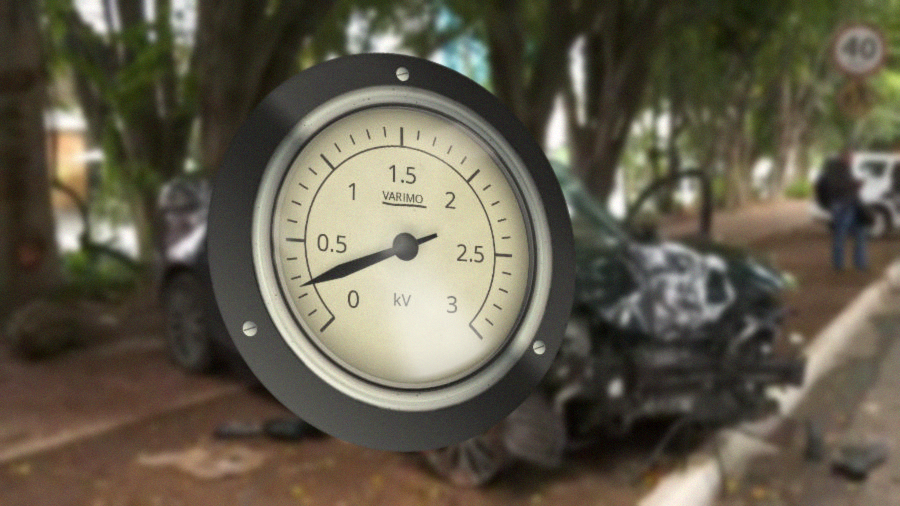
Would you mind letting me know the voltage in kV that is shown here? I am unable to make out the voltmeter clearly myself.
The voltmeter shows 0.25 kV
